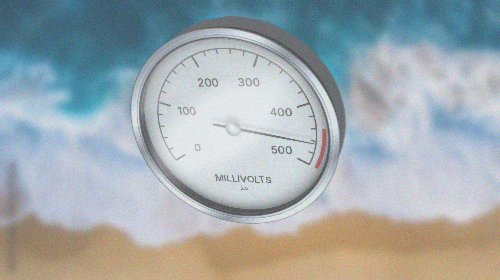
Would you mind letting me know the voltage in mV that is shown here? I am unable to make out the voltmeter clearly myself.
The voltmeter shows 460 mV
